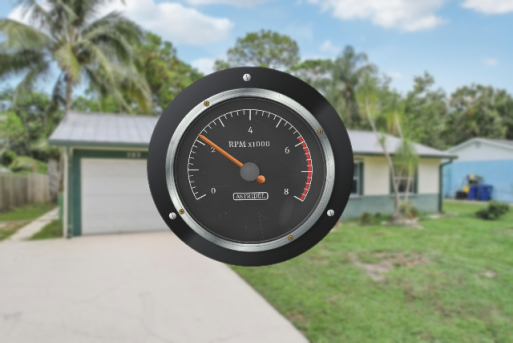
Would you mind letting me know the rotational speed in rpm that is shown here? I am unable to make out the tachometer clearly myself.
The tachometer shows 2200 rpm
